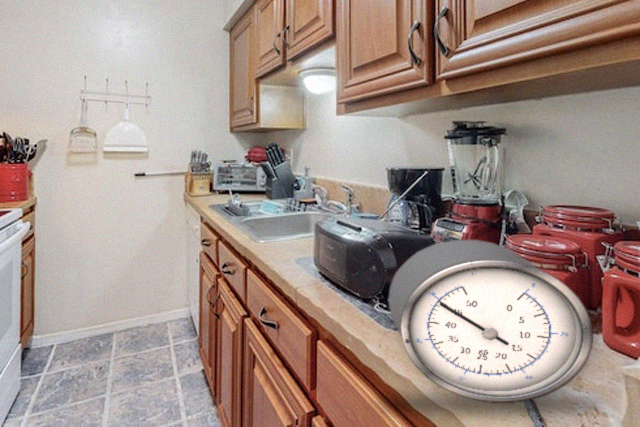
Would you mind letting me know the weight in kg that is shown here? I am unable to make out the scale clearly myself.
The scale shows 45 kg
